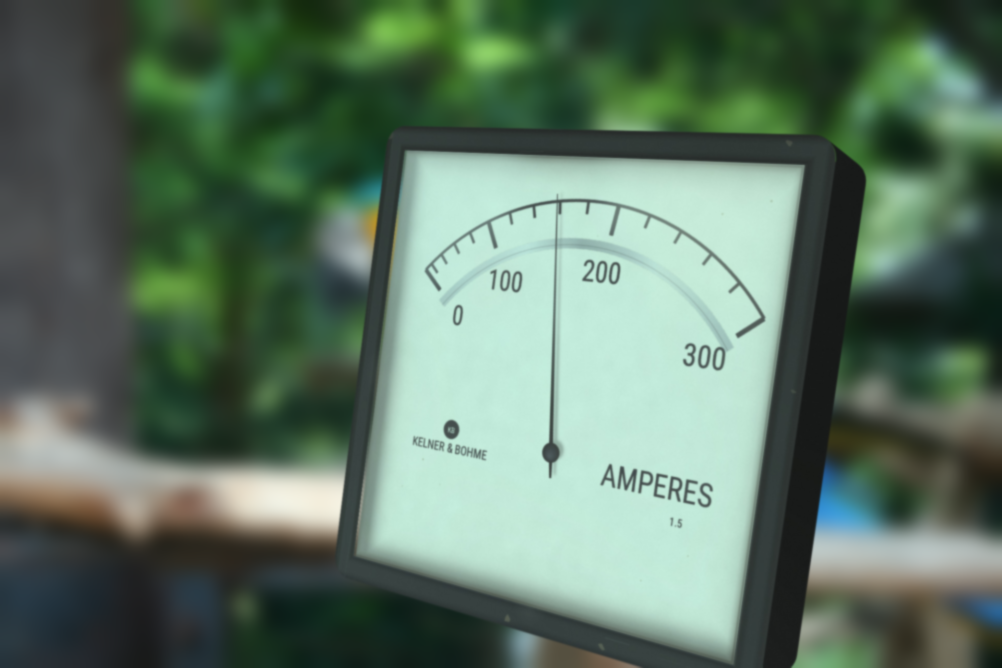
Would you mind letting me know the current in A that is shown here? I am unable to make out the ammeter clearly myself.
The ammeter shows 160 A
